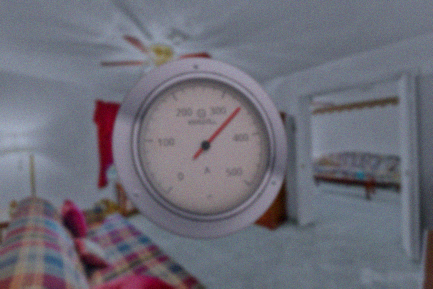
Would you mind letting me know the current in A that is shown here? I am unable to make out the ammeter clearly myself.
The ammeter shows 340 A
